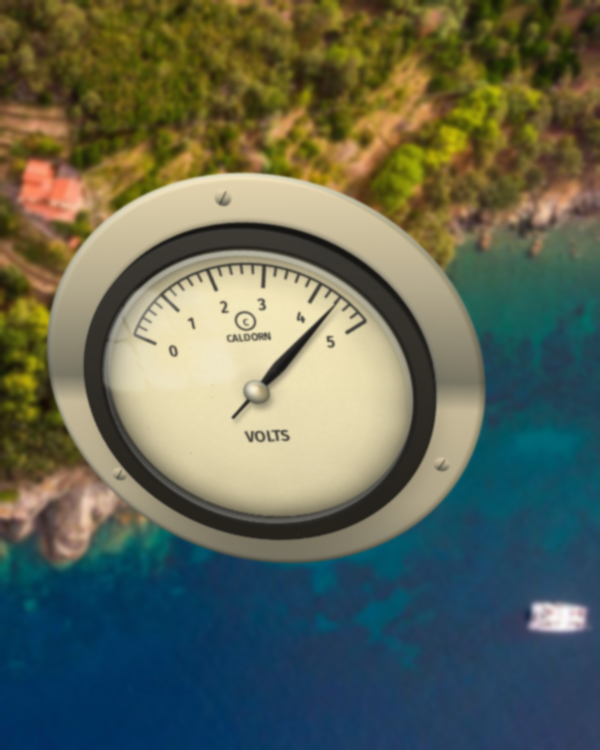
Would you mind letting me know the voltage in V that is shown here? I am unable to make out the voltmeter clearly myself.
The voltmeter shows 4.4 V
